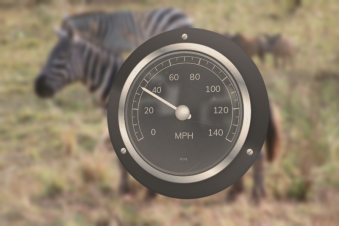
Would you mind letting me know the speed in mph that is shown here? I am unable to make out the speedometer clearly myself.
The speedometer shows 35 mph
